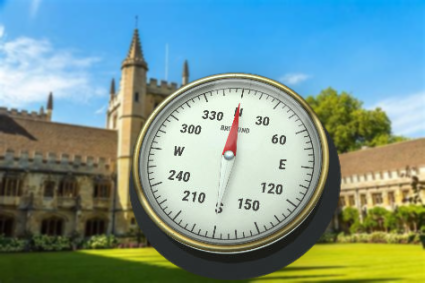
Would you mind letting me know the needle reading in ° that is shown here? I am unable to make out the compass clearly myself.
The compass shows 0 °
